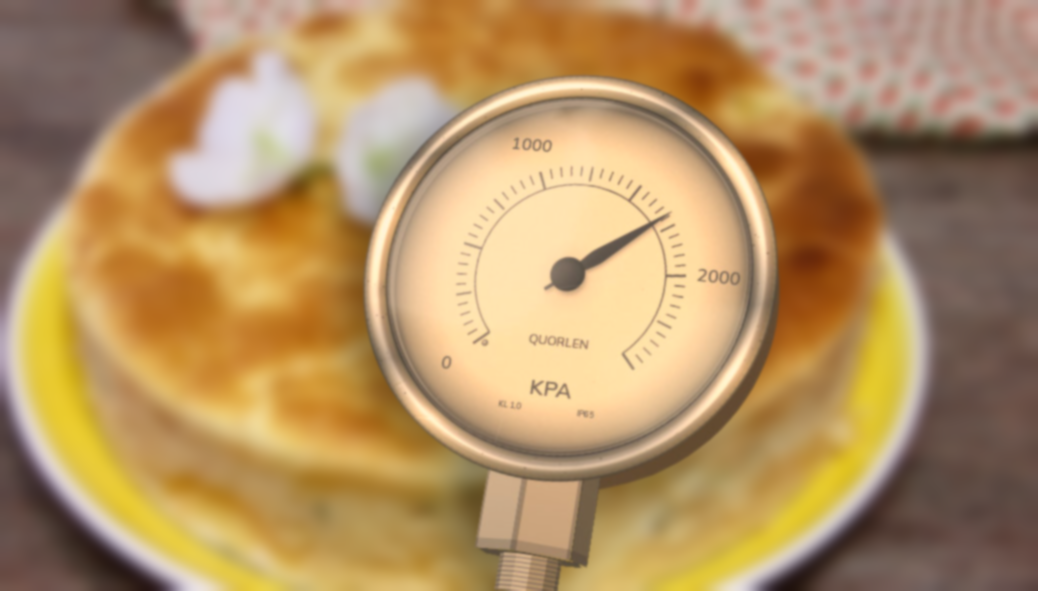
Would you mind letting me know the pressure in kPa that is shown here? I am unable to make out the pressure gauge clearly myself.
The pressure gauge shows 1700 kPa
